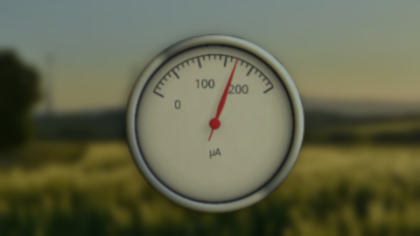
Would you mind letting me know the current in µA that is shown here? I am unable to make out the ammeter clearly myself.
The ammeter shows 170 µA
